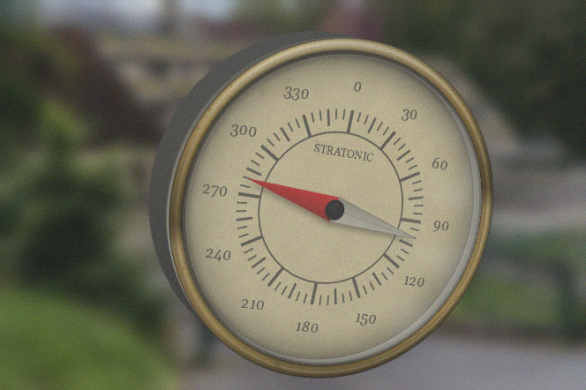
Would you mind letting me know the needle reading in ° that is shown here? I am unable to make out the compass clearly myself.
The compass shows 280 °
